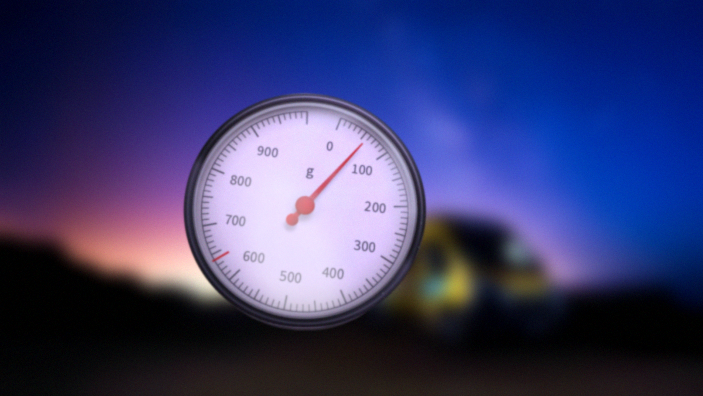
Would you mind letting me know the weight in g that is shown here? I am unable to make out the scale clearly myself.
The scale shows 60 g
